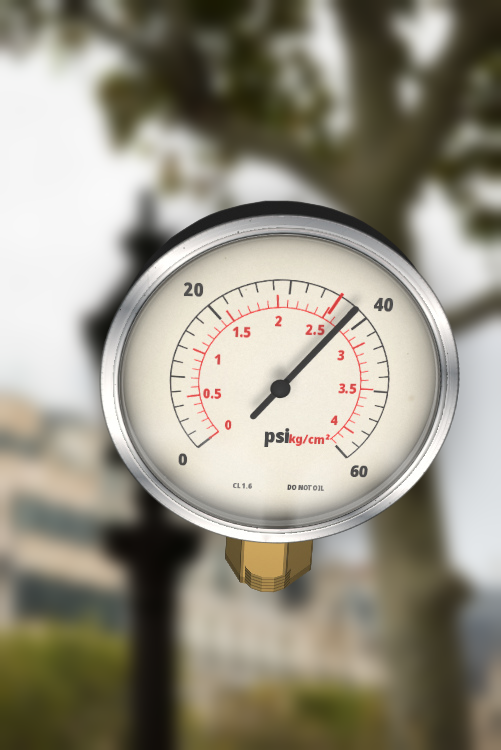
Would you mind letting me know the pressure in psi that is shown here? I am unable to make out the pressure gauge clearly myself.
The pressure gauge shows 38 psi
